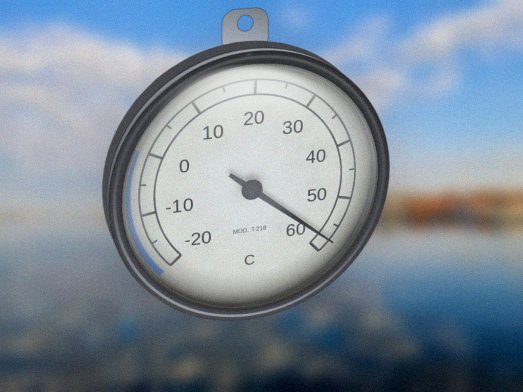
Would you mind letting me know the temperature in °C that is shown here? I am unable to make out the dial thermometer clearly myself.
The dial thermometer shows 57.5 °C
